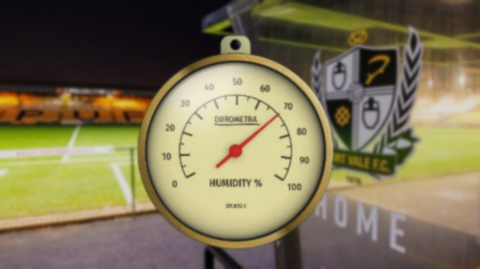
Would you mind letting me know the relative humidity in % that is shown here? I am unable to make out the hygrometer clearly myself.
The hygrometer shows 70 %
